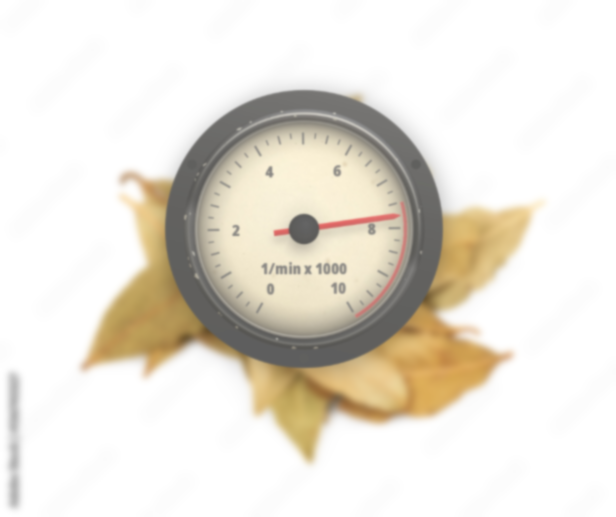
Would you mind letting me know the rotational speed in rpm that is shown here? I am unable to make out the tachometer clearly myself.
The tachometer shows 7750 rpm
